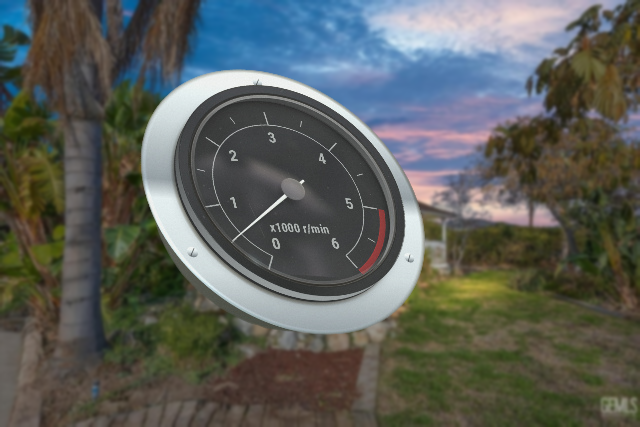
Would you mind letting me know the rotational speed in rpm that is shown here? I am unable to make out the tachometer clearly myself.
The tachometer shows 500 rpm
